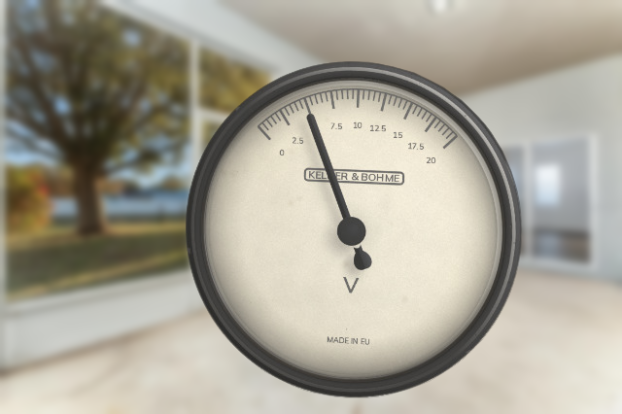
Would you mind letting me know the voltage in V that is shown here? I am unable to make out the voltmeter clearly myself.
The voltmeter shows 5 V
